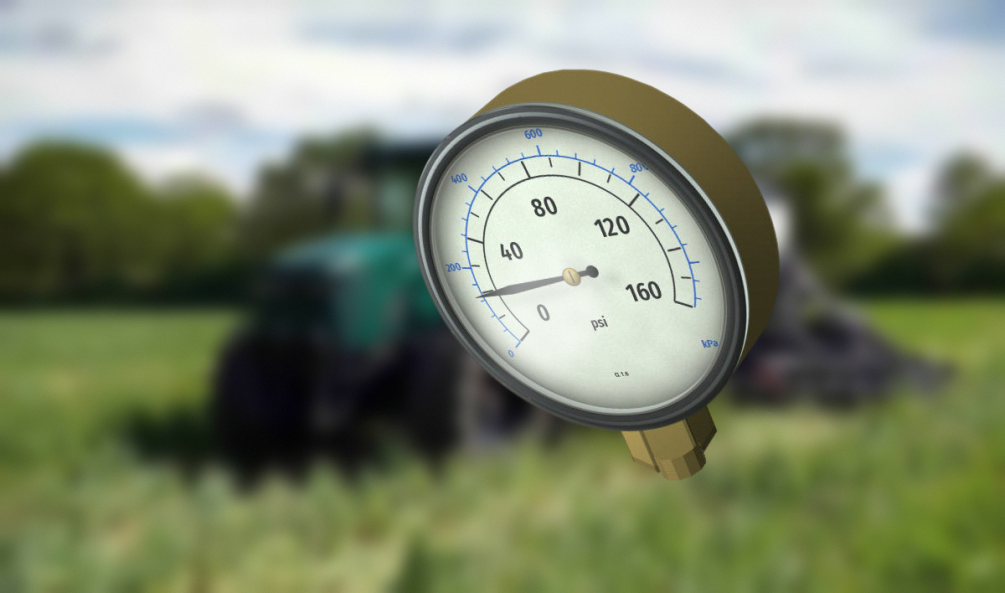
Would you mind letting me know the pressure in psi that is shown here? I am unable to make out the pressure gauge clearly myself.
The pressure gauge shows 20 psi
